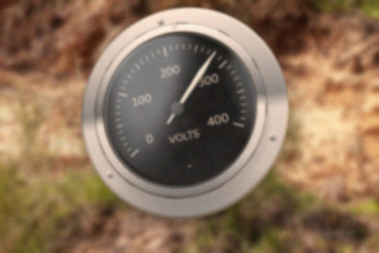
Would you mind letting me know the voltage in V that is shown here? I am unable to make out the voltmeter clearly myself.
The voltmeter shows 280 V
